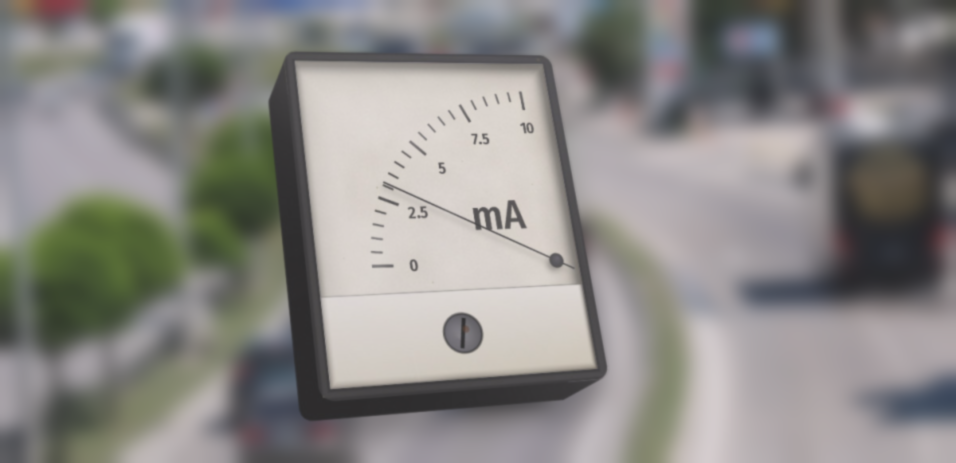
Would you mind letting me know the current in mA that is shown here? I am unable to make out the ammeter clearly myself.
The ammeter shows 3 mA
